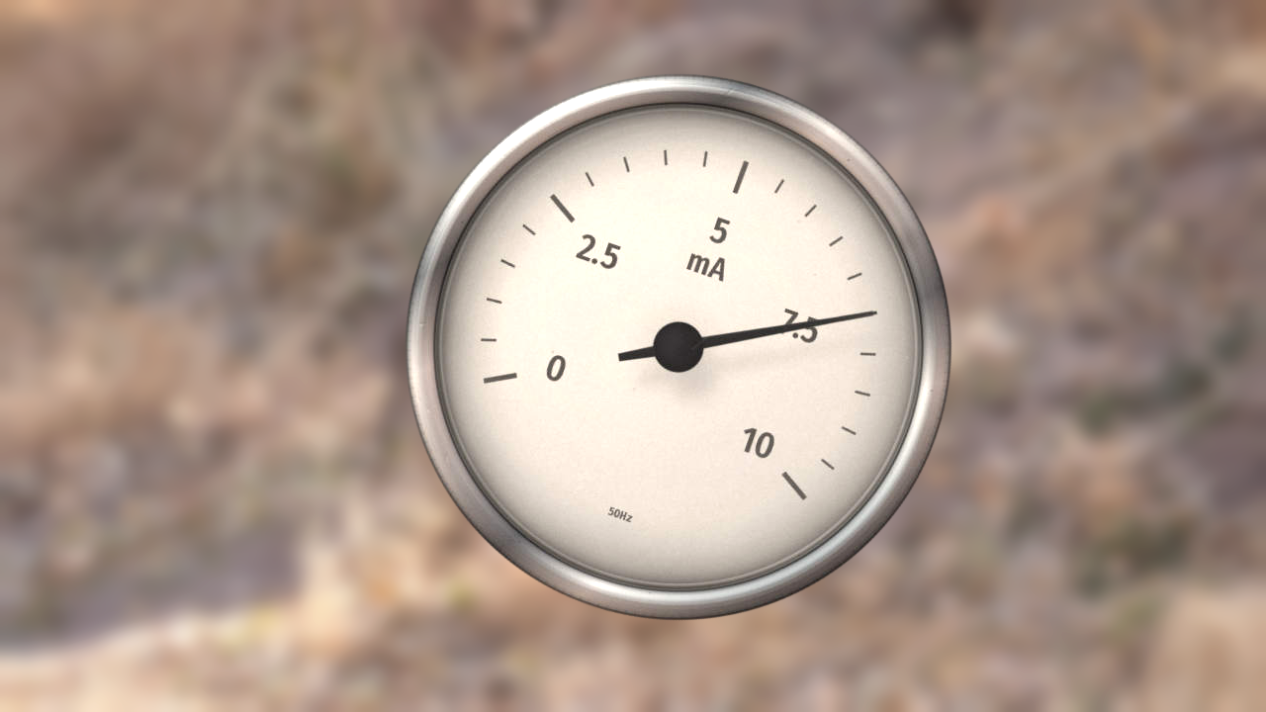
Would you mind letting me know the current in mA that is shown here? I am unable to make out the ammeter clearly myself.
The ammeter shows 7.5 mA
